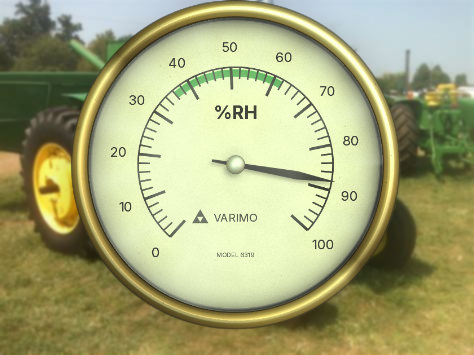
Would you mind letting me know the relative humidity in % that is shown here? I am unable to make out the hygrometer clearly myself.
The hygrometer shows 88 %
